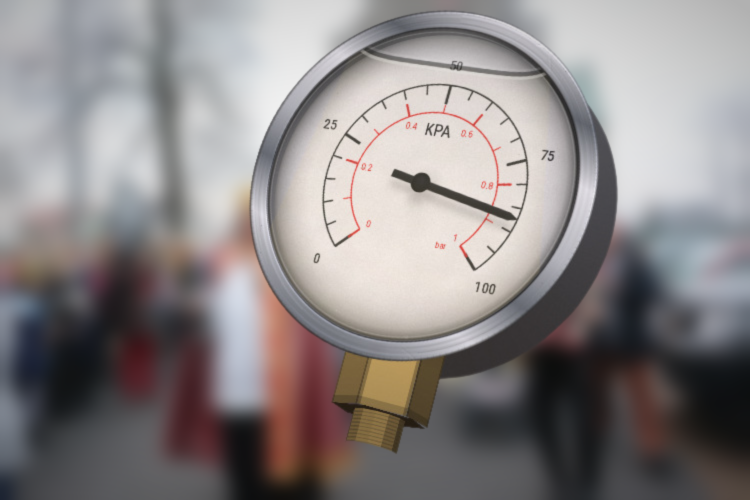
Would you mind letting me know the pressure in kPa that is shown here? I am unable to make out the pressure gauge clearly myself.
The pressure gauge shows 87.5 kPa
